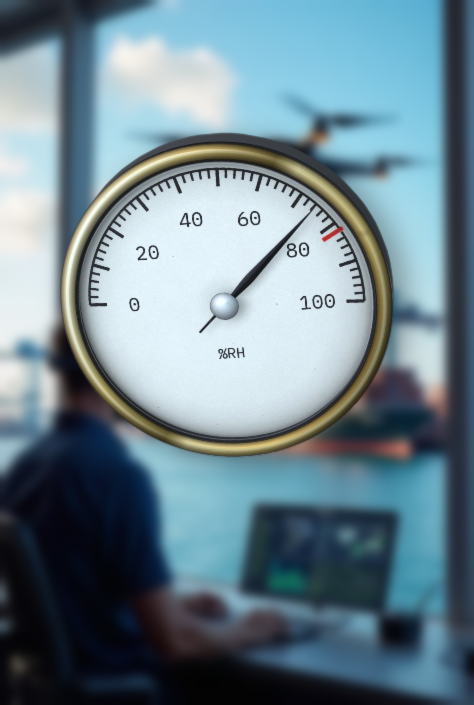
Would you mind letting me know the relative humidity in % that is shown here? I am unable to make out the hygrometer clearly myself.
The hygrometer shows 74 %
